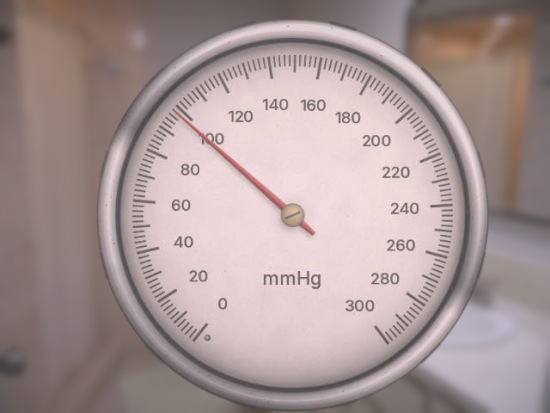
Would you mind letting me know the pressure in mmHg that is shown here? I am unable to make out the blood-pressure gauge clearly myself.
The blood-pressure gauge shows 98 mmHg
